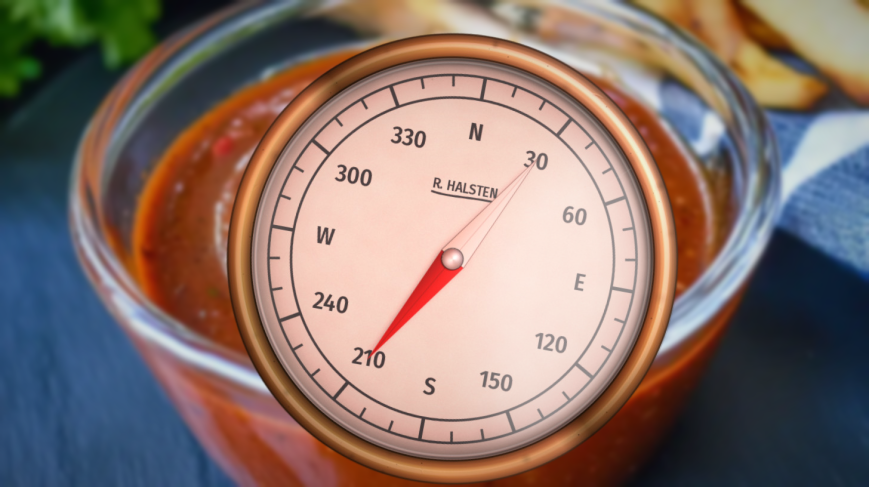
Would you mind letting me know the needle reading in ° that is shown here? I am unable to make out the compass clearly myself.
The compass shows 210 °
